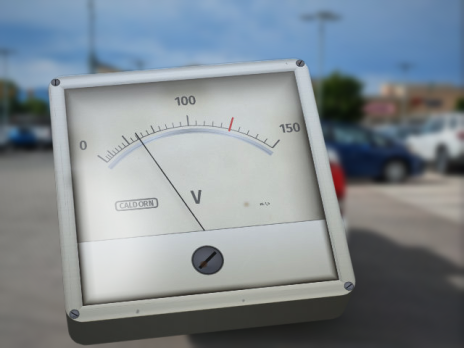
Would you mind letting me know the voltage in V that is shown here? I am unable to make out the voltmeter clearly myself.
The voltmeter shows 60 V
